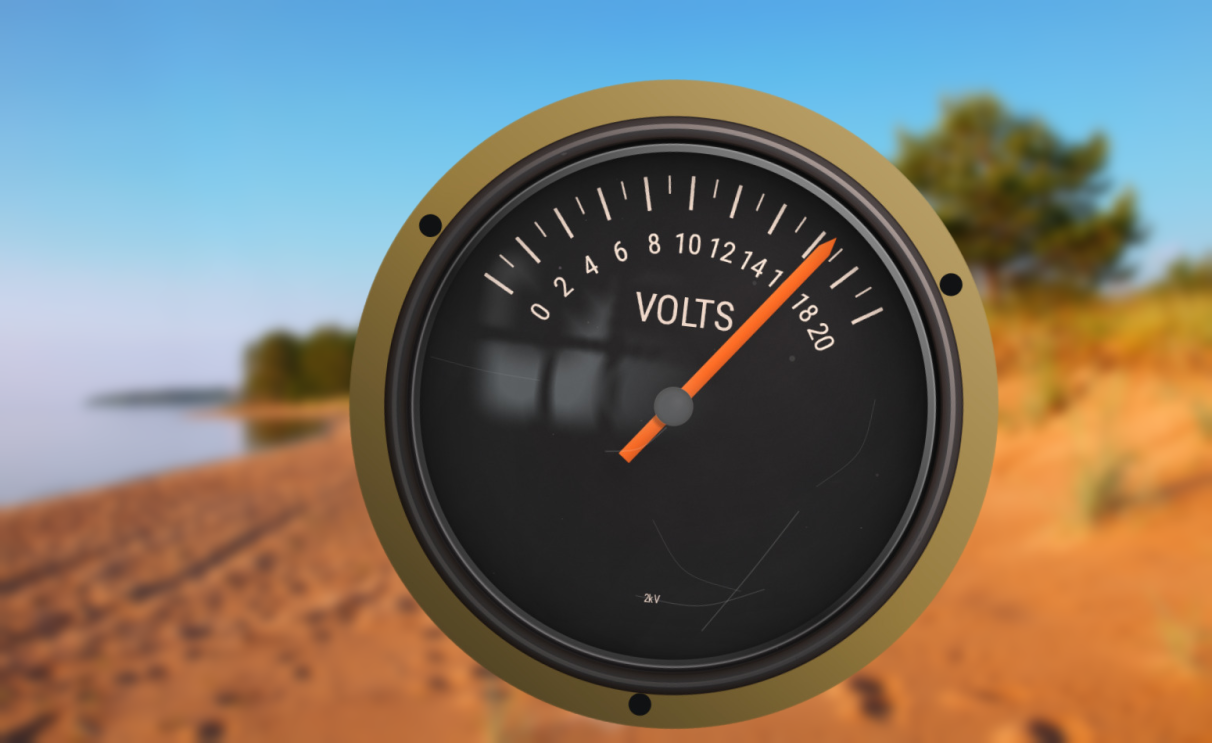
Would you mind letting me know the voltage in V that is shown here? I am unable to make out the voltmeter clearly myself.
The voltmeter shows 16.5 V
